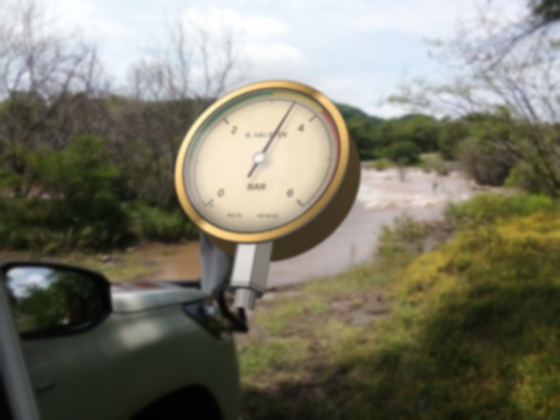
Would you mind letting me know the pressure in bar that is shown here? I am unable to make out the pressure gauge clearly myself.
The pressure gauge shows 3.5 bar
